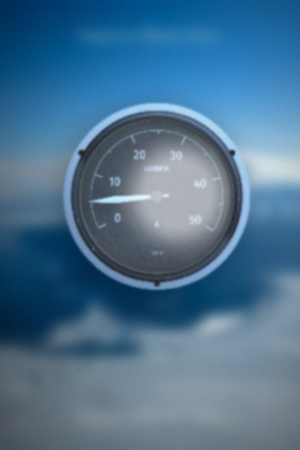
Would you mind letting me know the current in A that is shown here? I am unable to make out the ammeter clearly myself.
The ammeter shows 5 A
